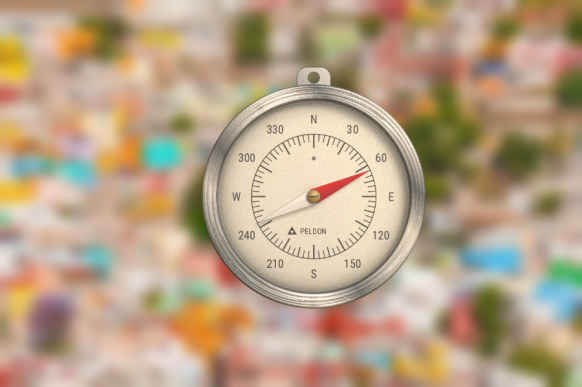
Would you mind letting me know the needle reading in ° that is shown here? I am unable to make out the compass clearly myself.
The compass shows 65 °
